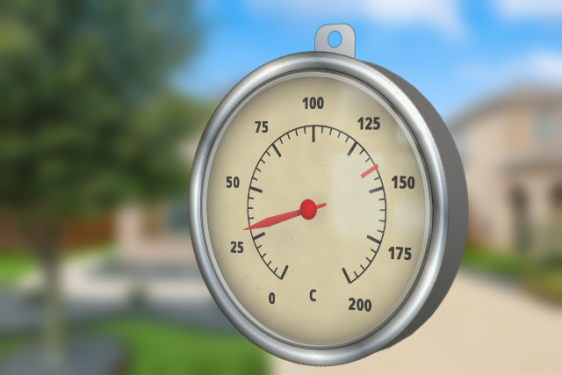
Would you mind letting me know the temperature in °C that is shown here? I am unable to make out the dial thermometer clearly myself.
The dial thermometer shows 30 °C
